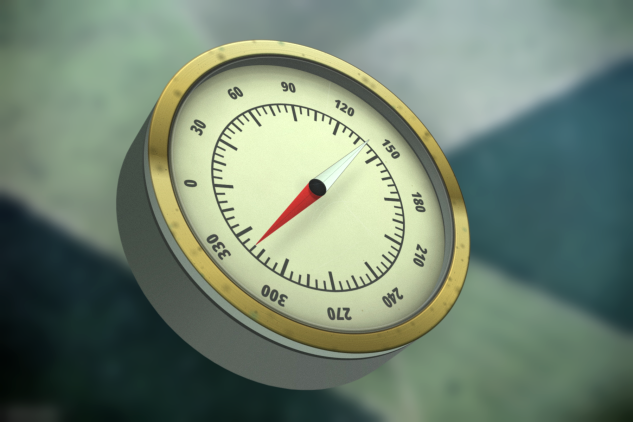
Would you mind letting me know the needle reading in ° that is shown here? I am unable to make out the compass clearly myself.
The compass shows 320 °
